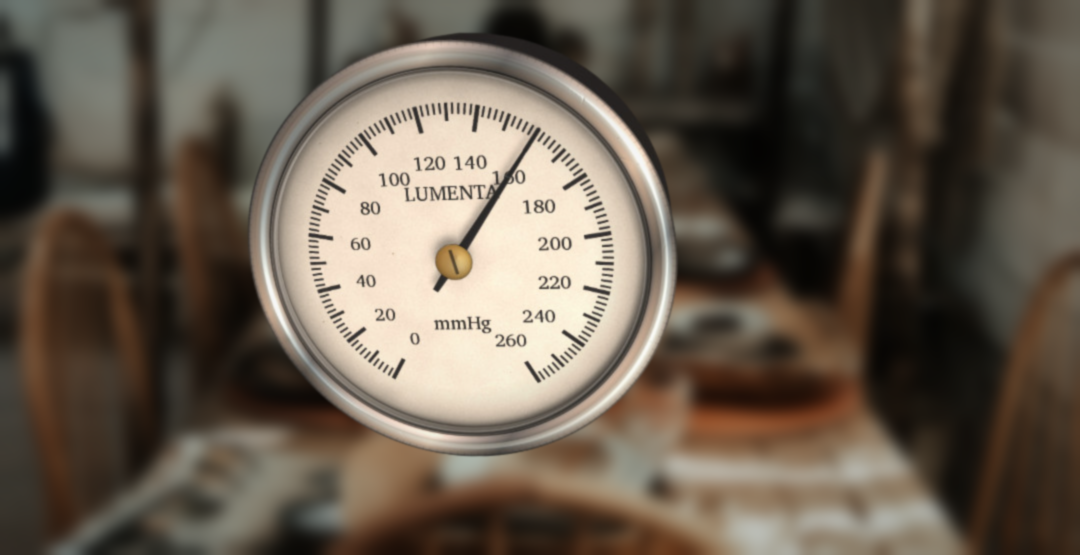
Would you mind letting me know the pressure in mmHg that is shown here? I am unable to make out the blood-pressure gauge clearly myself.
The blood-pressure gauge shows 160 mmHg
